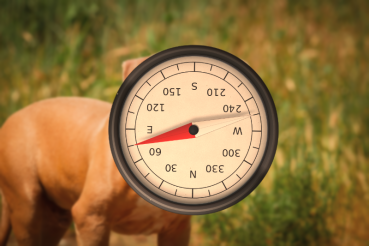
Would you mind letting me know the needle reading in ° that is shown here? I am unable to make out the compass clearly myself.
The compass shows 75 °
